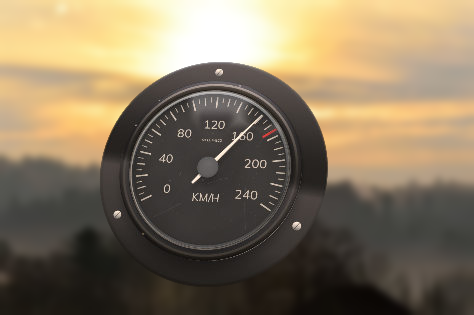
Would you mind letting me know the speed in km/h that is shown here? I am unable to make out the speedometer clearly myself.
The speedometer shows 160 km/h
